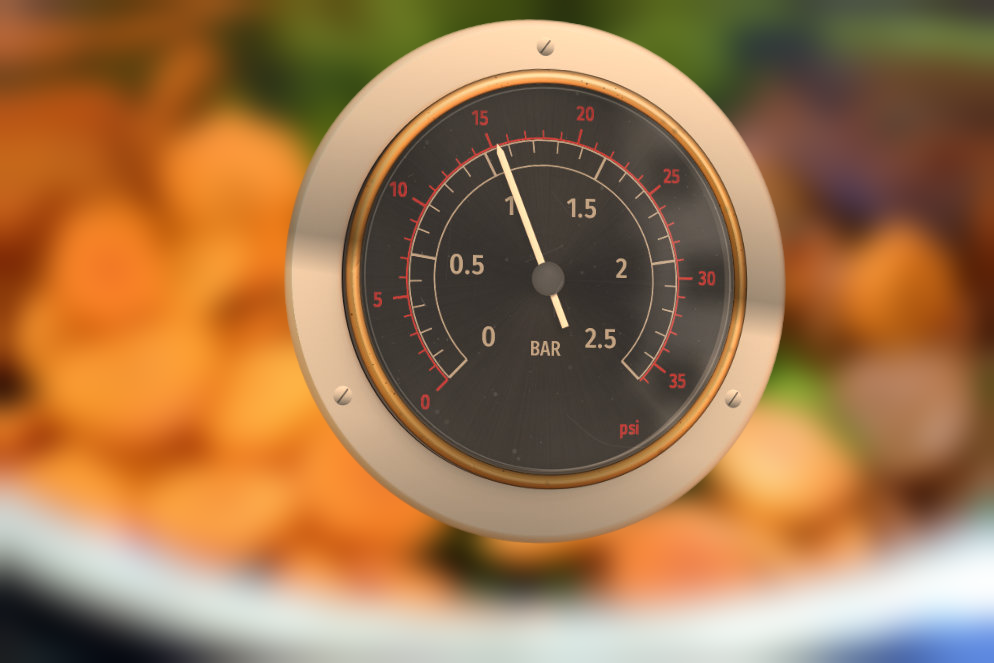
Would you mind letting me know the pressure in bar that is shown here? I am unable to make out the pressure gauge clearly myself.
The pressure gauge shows 1.05 bar
